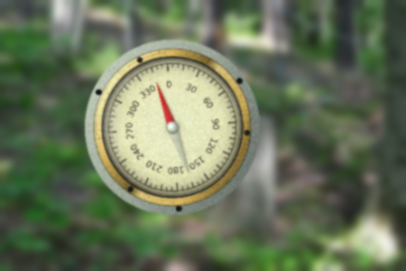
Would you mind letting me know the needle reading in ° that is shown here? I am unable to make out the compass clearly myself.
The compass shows 345 °
